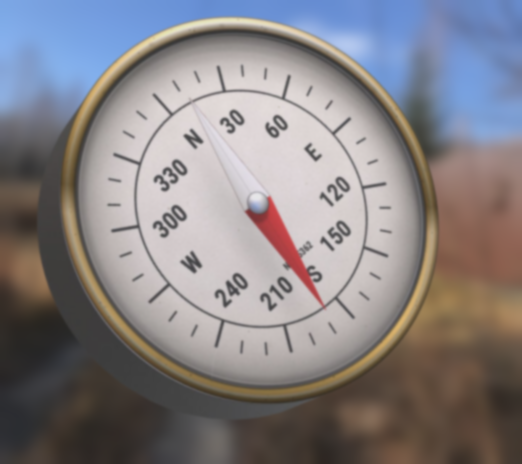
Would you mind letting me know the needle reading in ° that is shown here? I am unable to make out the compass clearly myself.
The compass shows 190 °
